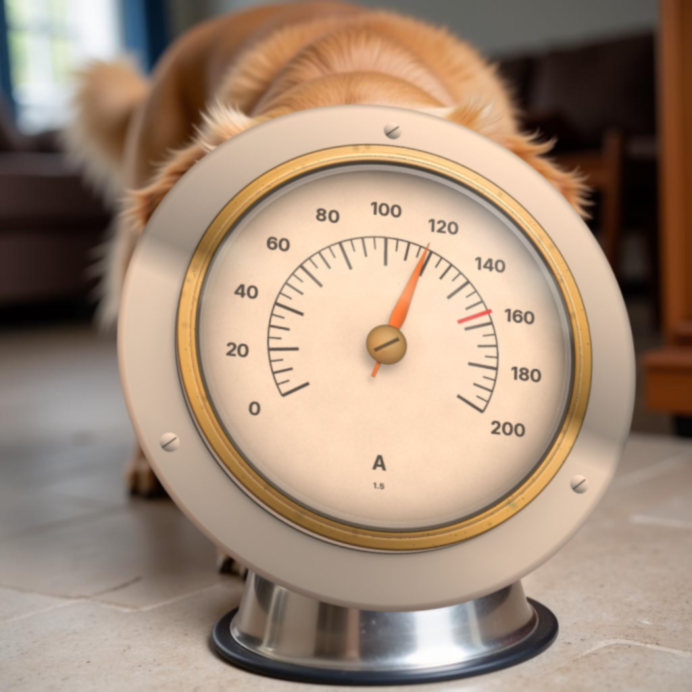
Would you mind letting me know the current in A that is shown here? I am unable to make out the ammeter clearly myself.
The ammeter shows 117.5 A
